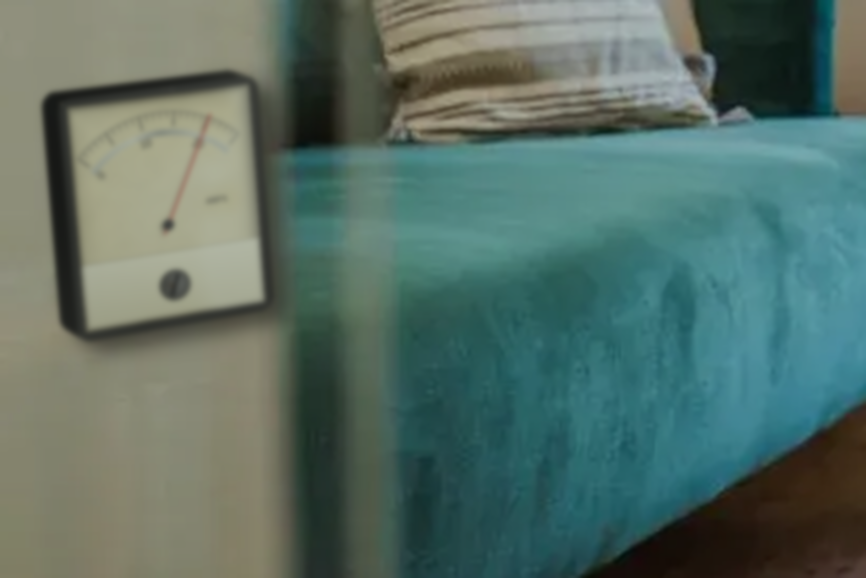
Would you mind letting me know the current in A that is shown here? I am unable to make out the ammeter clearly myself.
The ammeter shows 20 A
